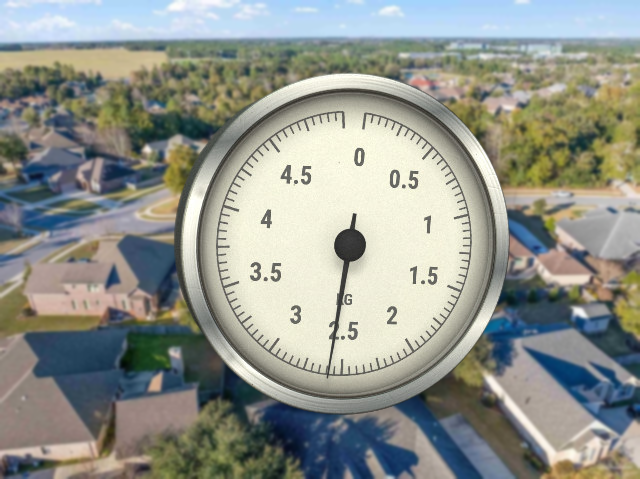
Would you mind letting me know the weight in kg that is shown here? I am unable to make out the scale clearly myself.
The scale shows 2.6 kg
